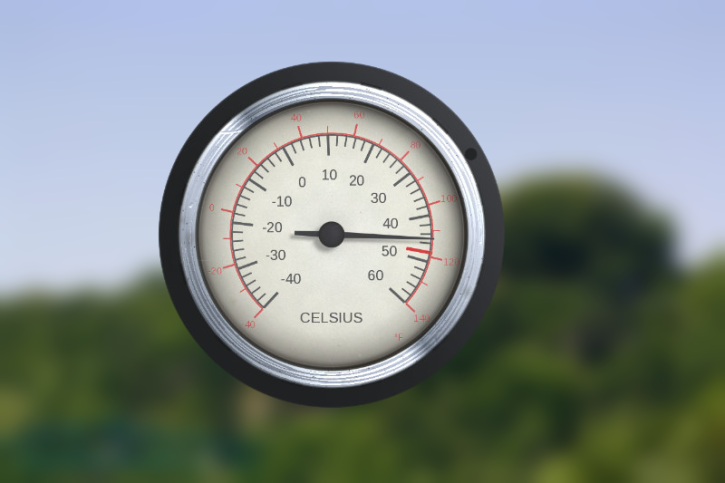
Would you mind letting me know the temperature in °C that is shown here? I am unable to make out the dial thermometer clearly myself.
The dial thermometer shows 45 °C
